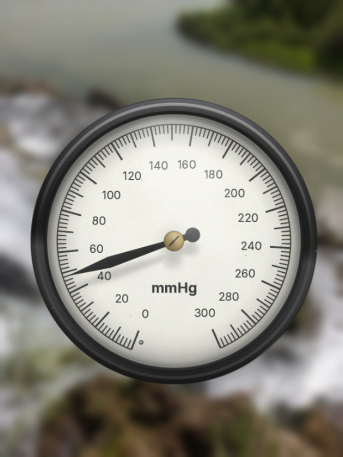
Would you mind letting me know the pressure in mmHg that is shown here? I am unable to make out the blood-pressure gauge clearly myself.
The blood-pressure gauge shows 48 mmHg
